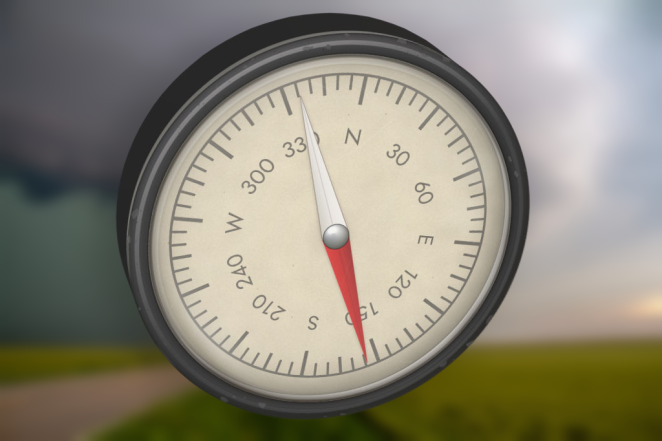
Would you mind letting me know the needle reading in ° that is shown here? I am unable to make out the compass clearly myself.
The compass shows 155 °
